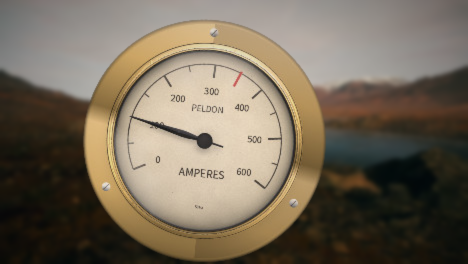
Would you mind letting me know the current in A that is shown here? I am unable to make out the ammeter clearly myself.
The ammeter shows 100 A
